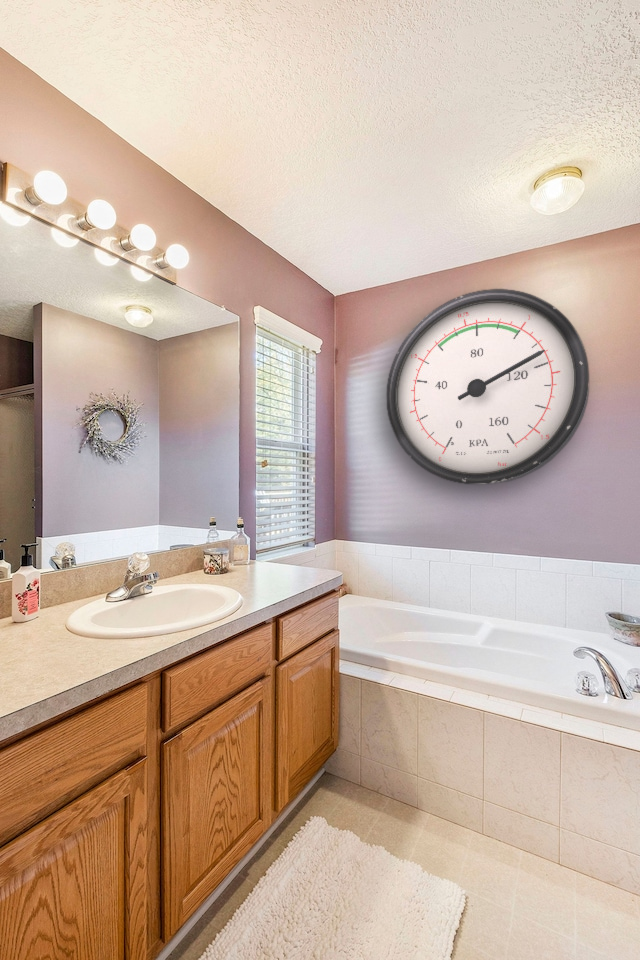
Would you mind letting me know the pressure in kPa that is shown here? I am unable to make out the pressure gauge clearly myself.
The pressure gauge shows 115 kPa
